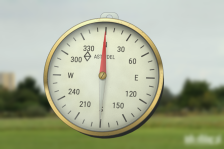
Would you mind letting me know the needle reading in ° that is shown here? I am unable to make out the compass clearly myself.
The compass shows 0 °
